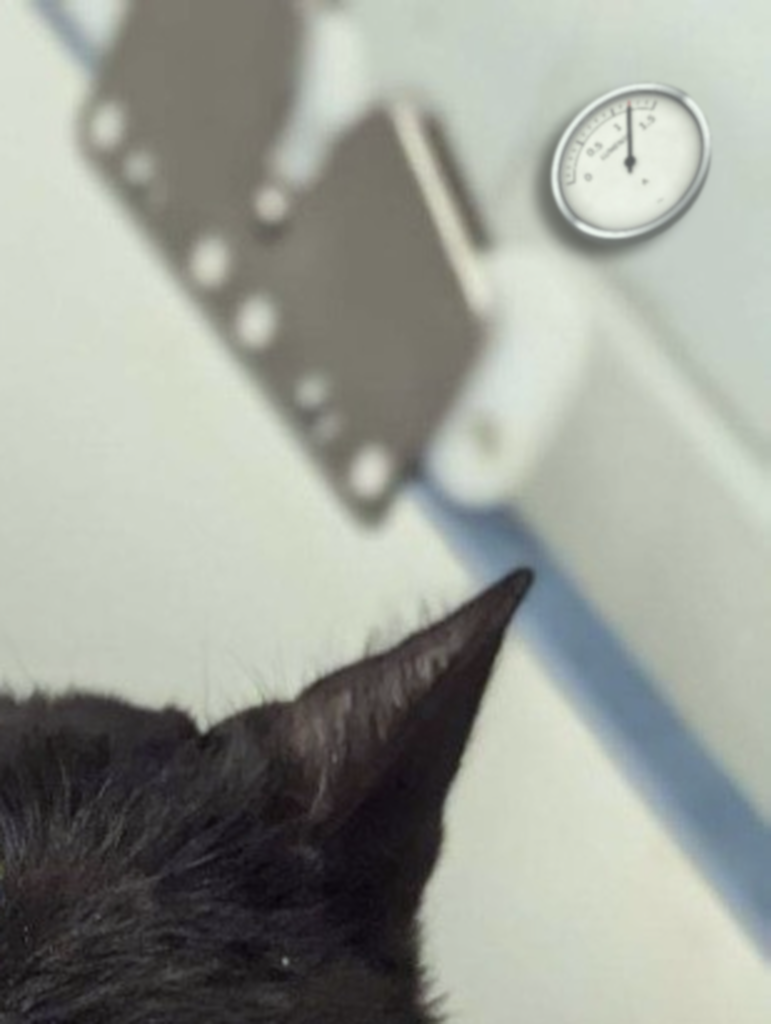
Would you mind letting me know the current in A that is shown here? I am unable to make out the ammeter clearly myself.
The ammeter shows 1.2 A
